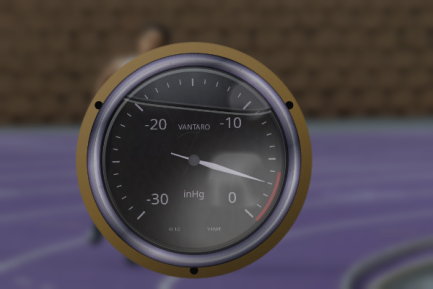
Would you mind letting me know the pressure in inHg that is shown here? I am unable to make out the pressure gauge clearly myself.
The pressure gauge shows -3 inHg
